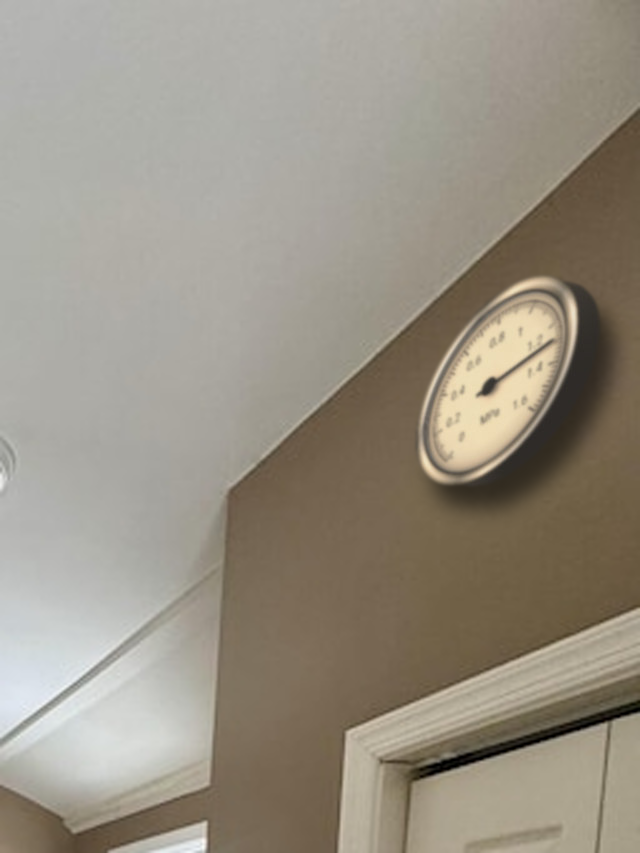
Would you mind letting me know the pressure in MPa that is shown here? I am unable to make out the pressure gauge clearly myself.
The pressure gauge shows 1.3 MPa
